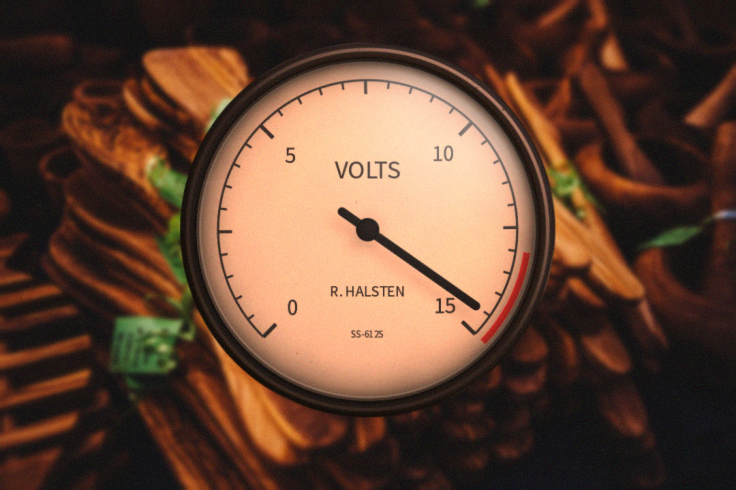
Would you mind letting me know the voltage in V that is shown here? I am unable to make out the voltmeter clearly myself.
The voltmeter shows 14.5 V
